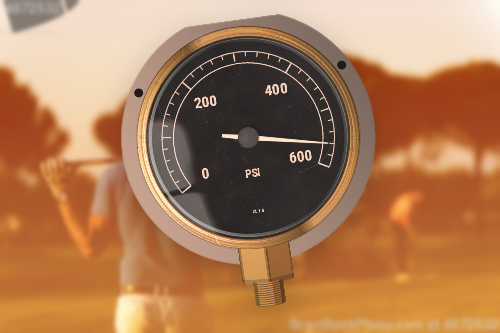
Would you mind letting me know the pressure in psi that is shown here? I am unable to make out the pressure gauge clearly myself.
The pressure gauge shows 560 psi
